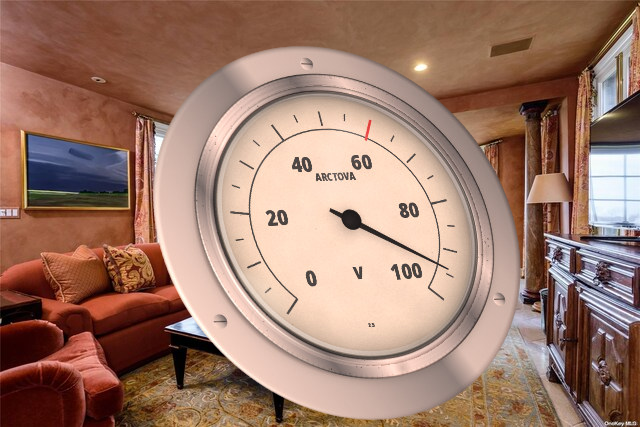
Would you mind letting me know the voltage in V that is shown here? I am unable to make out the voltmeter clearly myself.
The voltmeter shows 95 V
